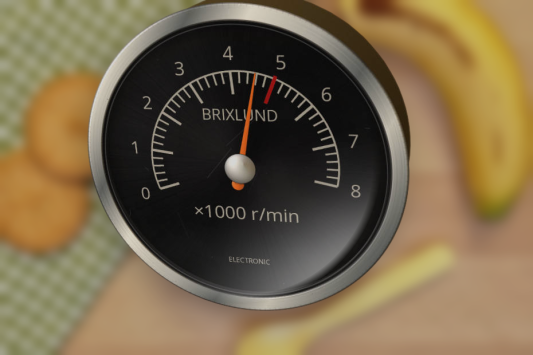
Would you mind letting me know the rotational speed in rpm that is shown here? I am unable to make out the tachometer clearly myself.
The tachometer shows 4600 rpm
